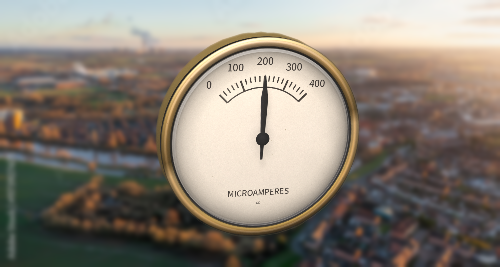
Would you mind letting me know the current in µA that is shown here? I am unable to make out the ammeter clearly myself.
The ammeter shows 200 µA
